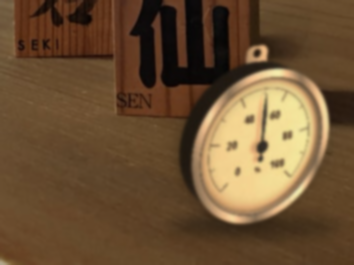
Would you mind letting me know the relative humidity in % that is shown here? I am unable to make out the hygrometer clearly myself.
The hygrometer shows 50 %
